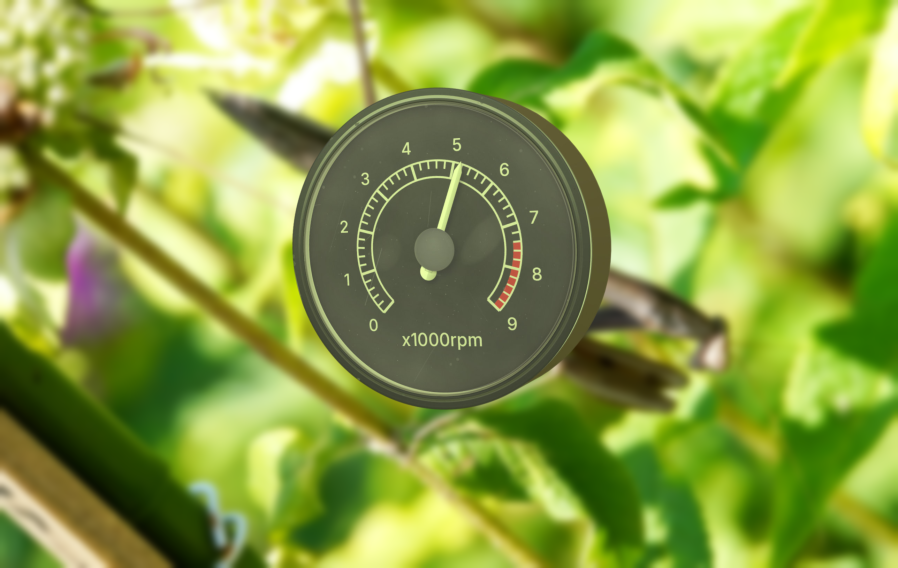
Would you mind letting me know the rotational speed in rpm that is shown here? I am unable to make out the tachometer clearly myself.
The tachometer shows 5200 rpm
